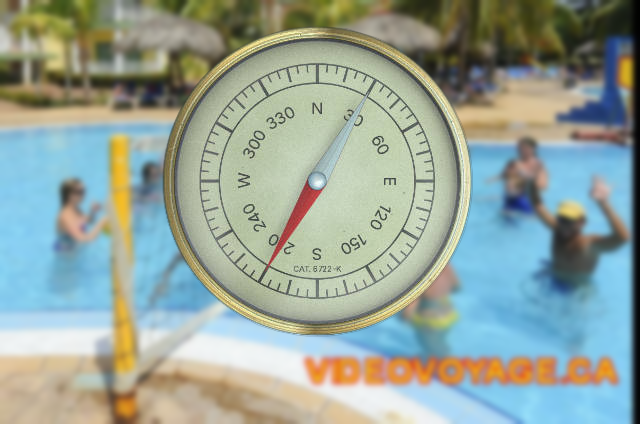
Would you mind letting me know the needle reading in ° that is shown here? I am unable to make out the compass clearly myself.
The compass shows 210 °
